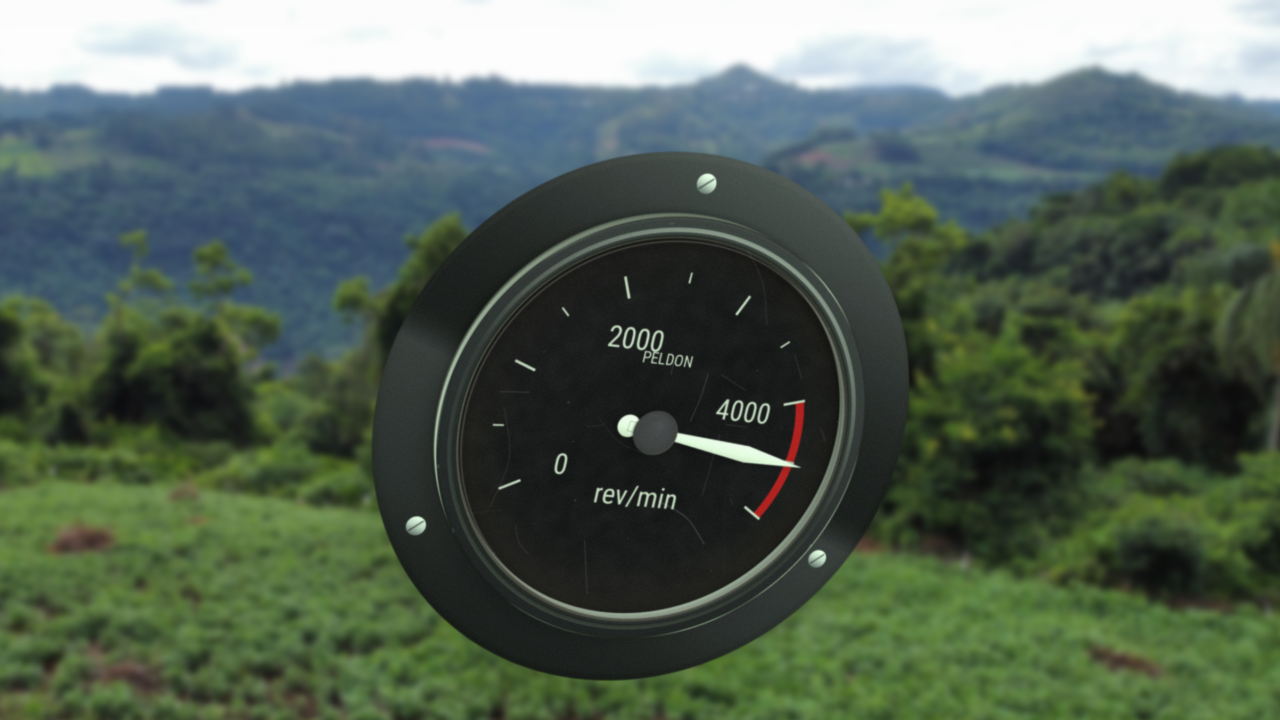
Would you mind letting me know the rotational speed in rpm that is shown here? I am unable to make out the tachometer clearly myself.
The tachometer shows 4500 rpm
